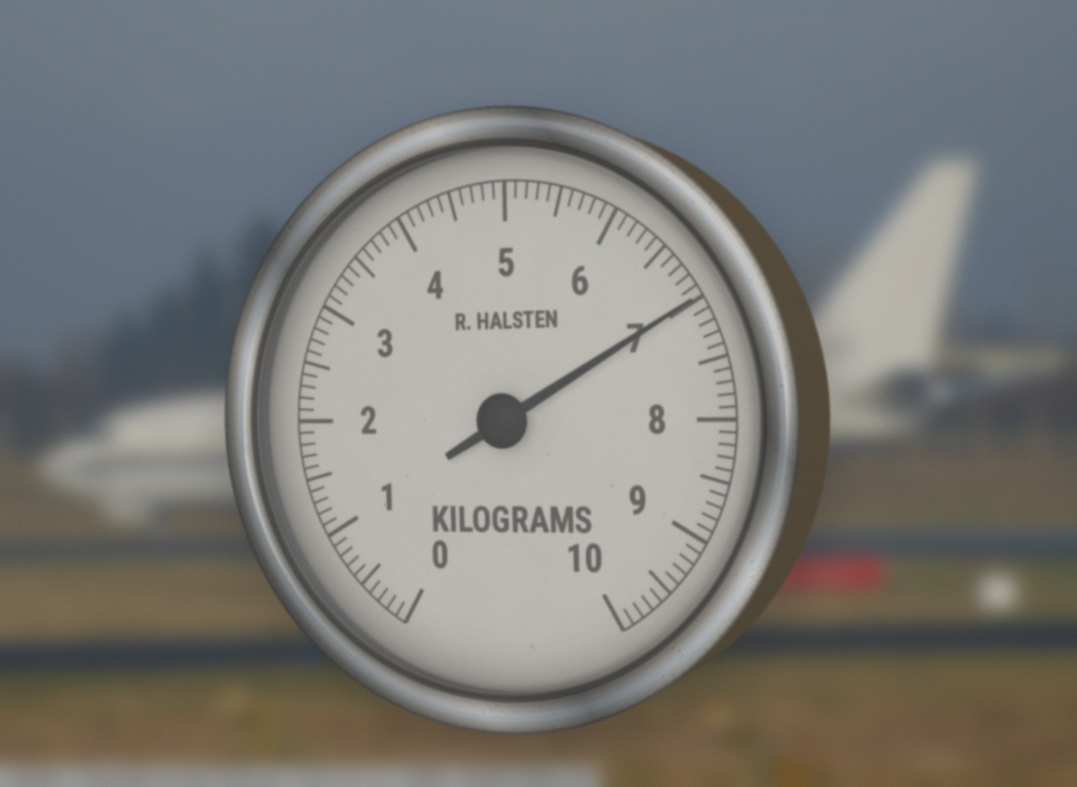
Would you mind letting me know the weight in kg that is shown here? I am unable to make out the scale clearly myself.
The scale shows 7 kg
